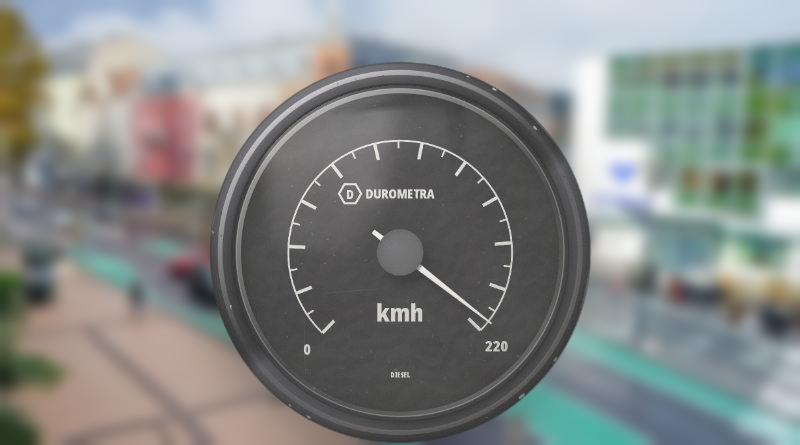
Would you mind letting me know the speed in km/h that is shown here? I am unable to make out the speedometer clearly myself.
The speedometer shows 215 km/h
